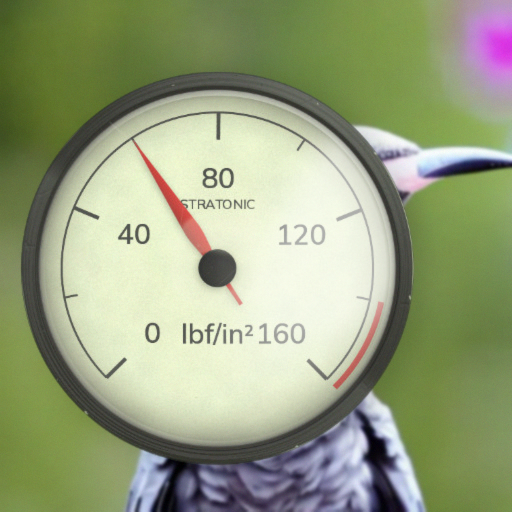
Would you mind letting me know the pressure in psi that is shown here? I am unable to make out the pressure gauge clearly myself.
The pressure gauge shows 60 psi
